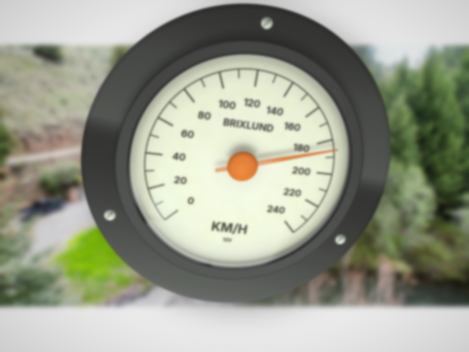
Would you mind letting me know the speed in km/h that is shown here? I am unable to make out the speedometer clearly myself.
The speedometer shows 185 km/h
